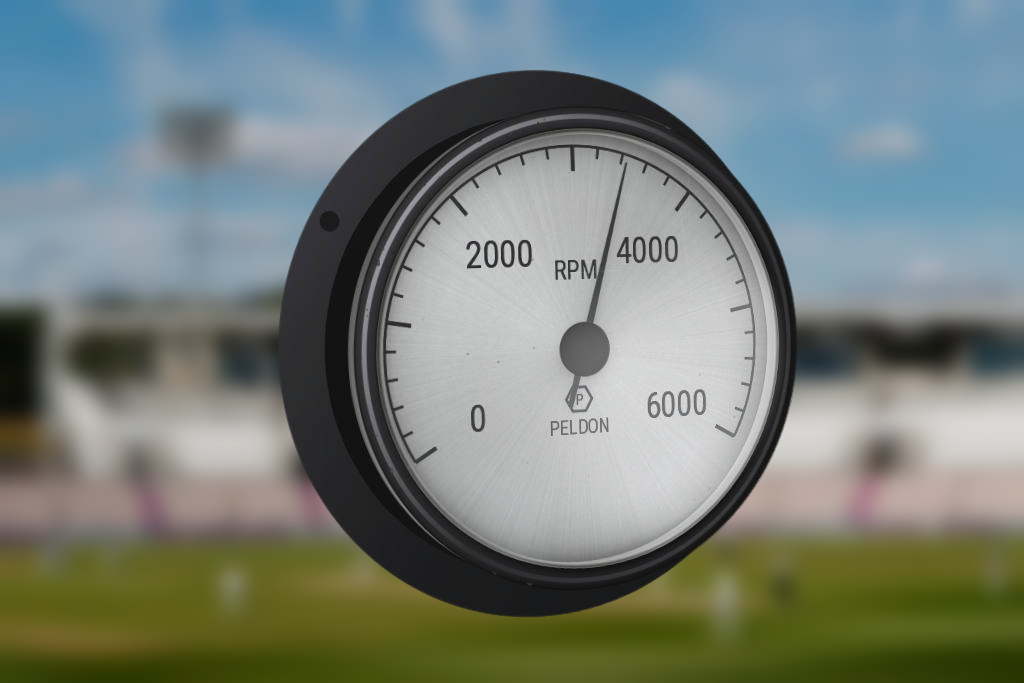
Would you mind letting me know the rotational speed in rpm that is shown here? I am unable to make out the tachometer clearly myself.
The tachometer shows 3400 rpm
